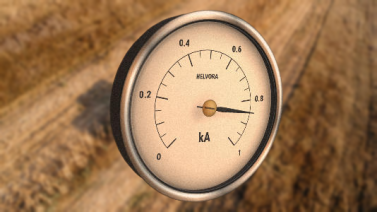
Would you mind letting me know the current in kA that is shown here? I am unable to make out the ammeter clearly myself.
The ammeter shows 0.85 kA
